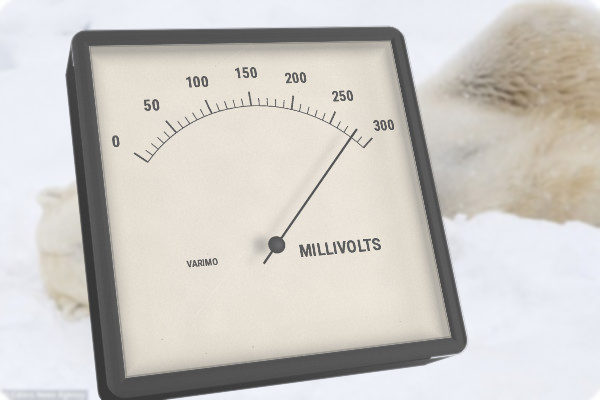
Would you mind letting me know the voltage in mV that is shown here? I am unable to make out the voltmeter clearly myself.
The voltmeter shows 280 mV
